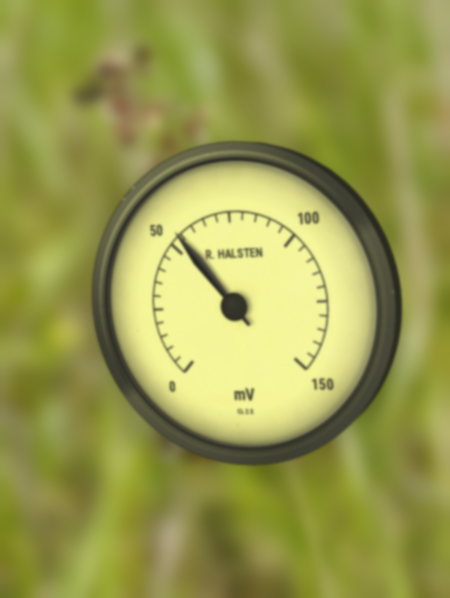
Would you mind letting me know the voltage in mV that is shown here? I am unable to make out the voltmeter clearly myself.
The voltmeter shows 55 mV
